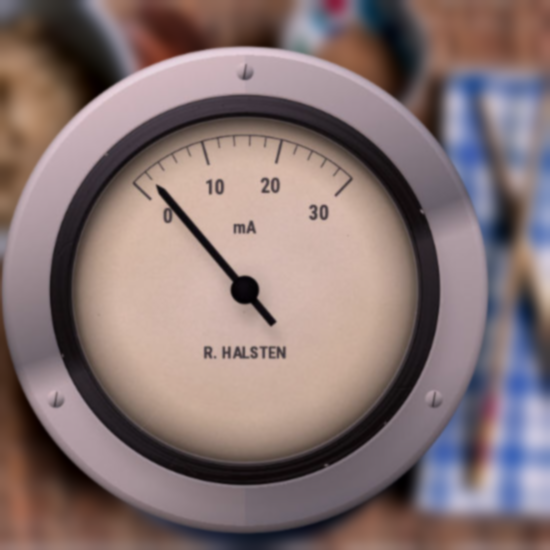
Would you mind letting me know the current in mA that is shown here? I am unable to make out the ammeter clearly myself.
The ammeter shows 2 mA
